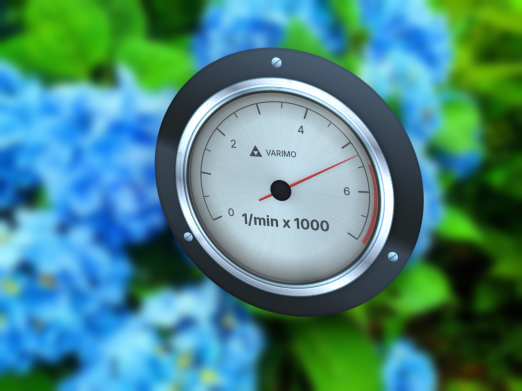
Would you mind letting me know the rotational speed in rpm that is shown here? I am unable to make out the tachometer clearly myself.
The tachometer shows 5250 rpm
